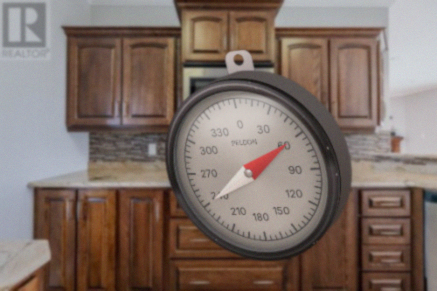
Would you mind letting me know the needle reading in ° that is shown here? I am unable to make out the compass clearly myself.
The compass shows 60 °
